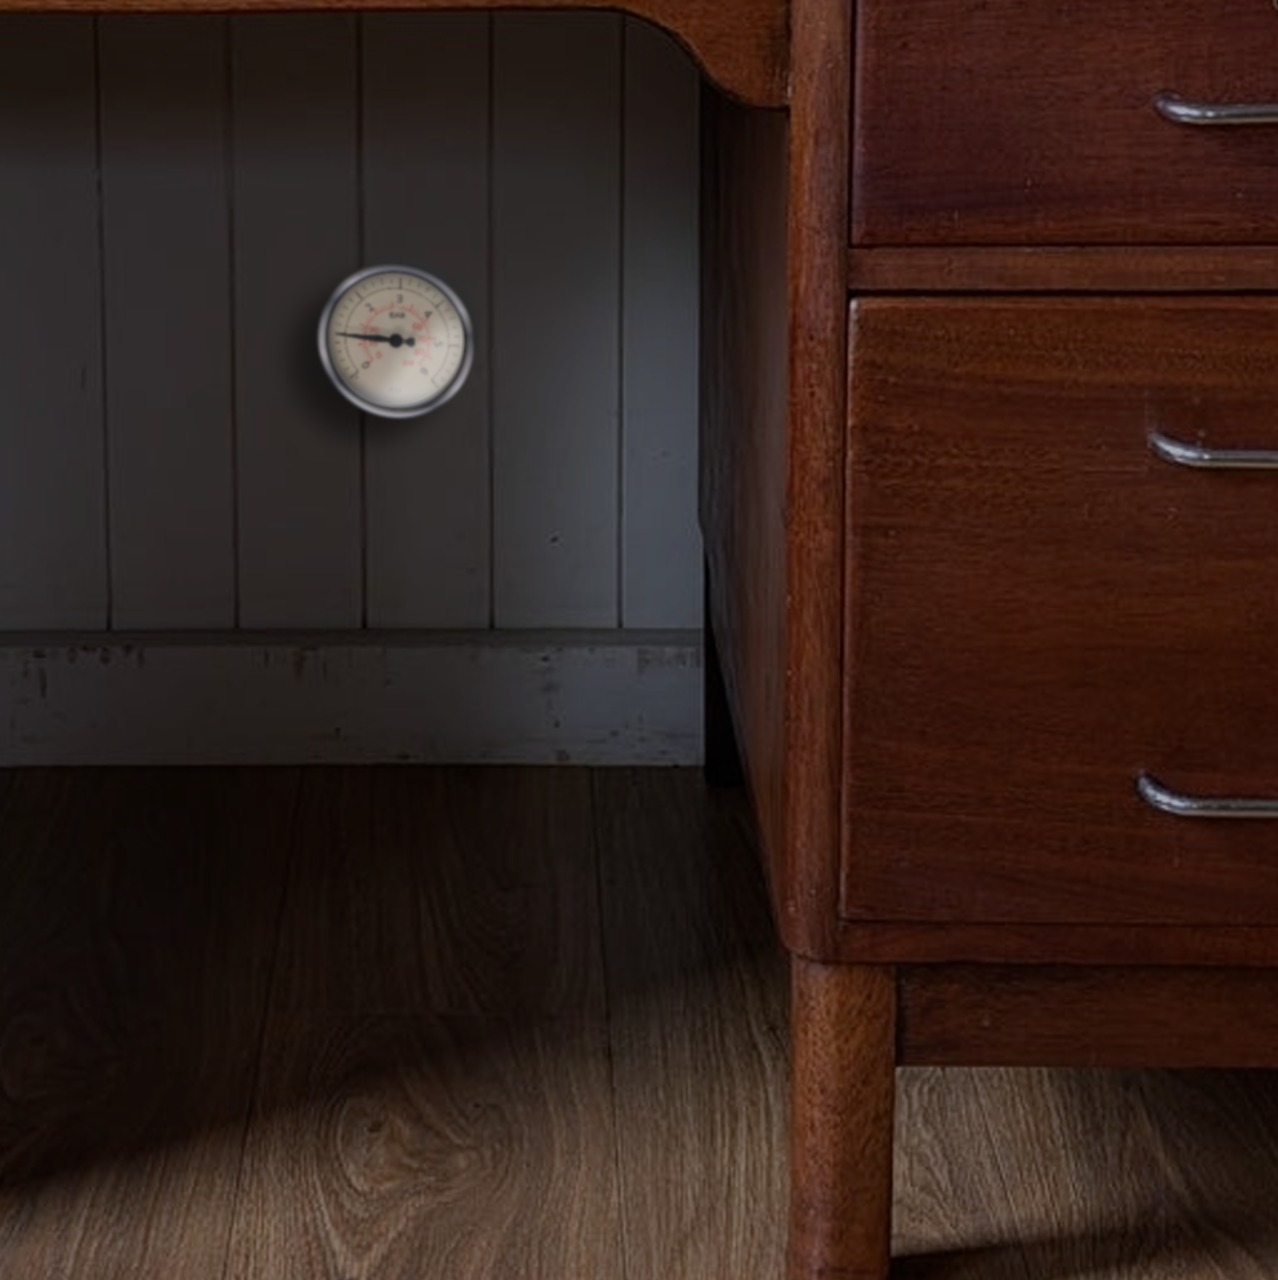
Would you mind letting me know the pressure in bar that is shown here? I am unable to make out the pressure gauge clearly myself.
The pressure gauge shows 1 bar
